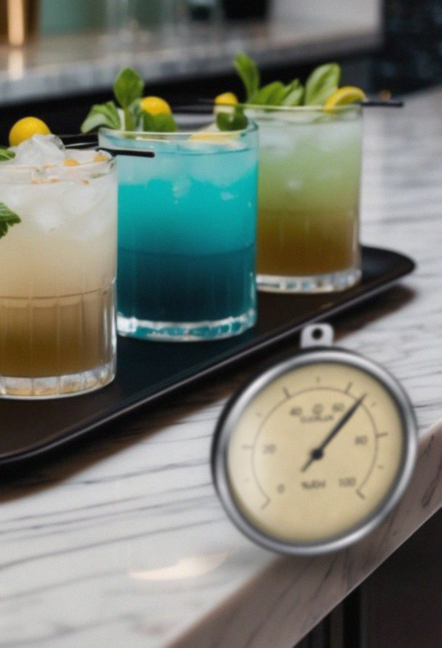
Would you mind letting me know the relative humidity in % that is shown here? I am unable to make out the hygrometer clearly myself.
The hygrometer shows 65 %
